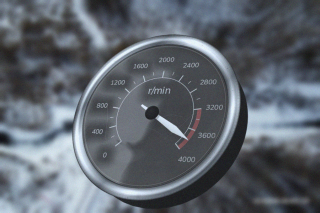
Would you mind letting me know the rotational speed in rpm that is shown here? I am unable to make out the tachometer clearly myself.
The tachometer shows 3800 rpm
